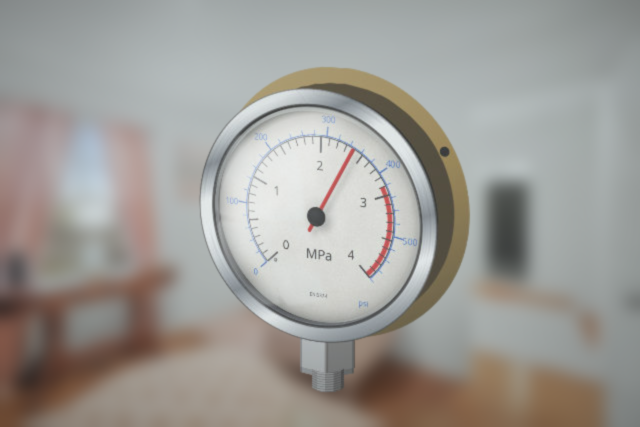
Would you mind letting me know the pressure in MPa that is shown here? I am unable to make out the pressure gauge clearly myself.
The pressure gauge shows 2.4 MPa
